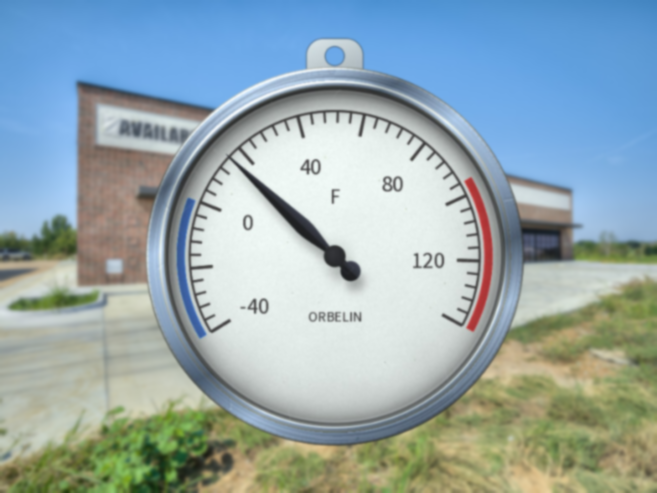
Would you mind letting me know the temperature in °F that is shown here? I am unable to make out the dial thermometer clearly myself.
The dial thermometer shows 16 °F
